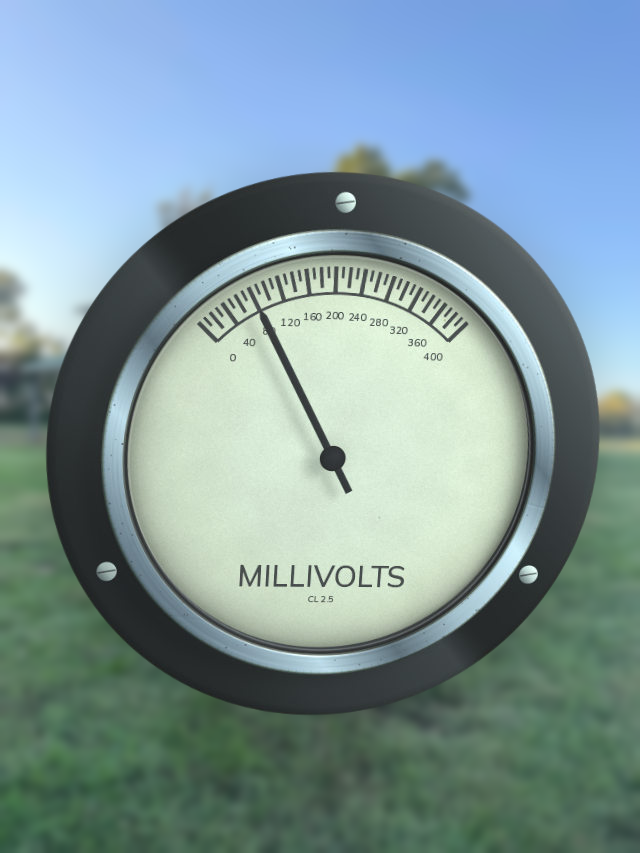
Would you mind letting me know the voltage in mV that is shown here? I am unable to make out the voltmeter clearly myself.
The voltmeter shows 80 mV
